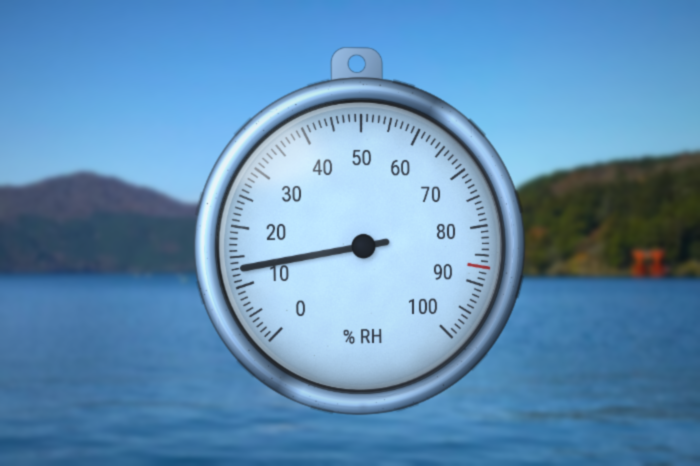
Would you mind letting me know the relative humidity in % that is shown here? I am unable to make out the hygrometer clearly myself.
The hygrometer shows 13 %
